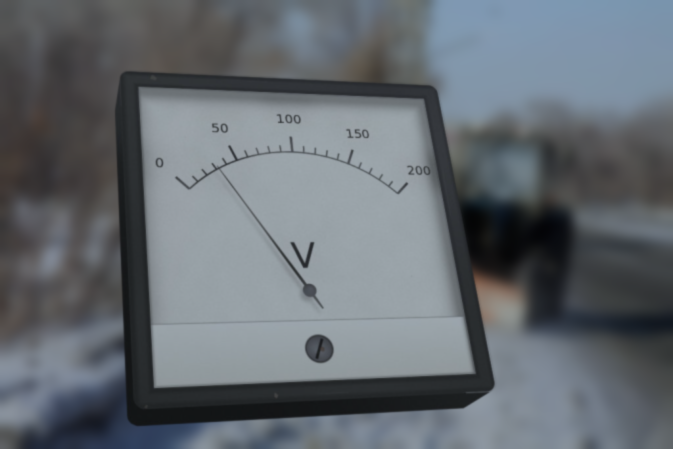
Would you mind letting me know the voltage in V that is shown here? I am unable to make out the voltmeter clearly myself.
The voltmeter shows 30 V
